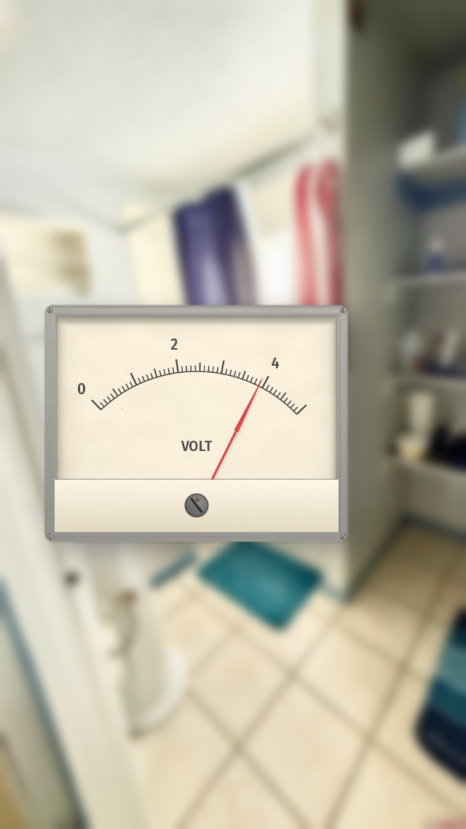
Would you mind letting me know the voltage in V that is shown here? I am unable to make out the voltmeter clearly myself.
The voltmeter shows 3.9 V
